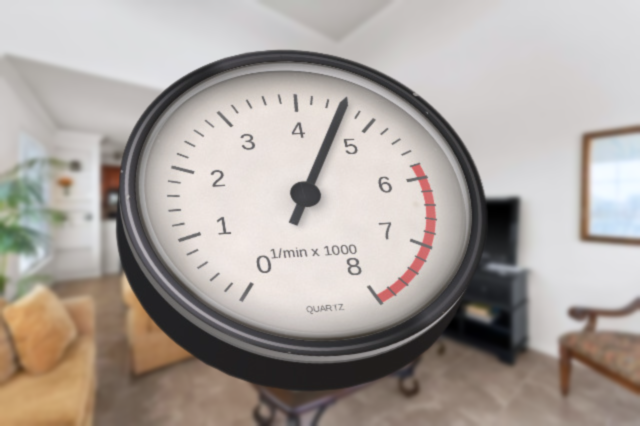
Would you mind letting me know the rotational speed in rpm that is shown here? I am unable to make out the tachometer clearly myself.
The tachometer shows 4600 rpm
